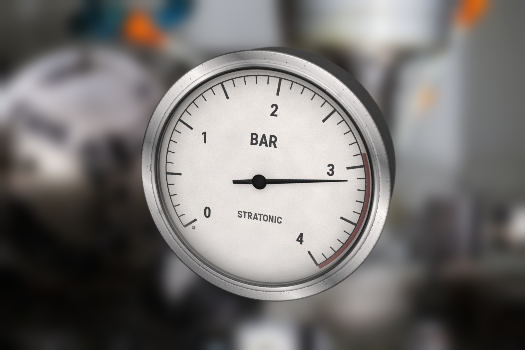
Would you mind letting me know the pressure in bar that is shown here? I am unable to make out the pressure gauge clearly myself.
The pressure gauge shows 3.1 bar
